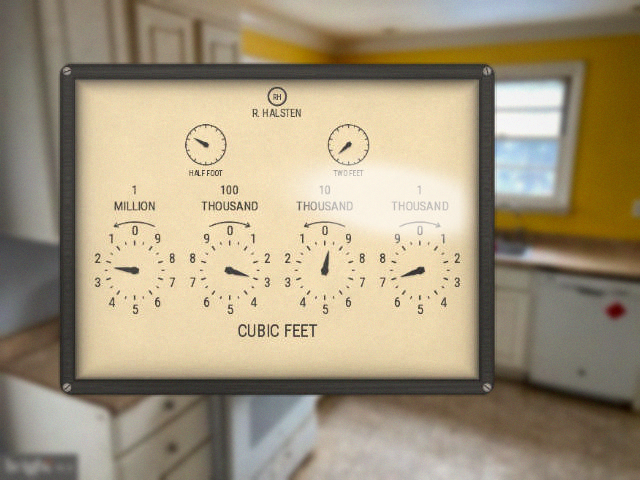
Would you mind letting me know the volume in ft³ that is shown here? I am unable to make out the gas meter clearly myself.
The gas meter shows 229700 ft³
